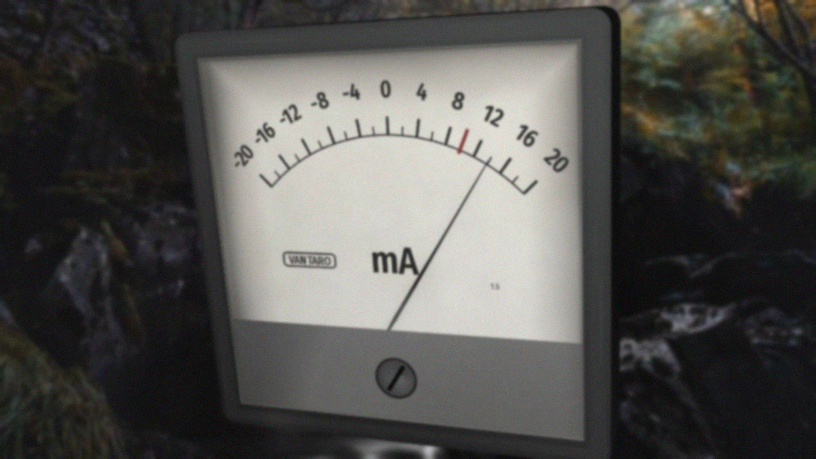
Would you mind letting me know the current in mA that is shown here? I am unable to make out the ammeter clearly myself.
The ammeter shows 14 mA
